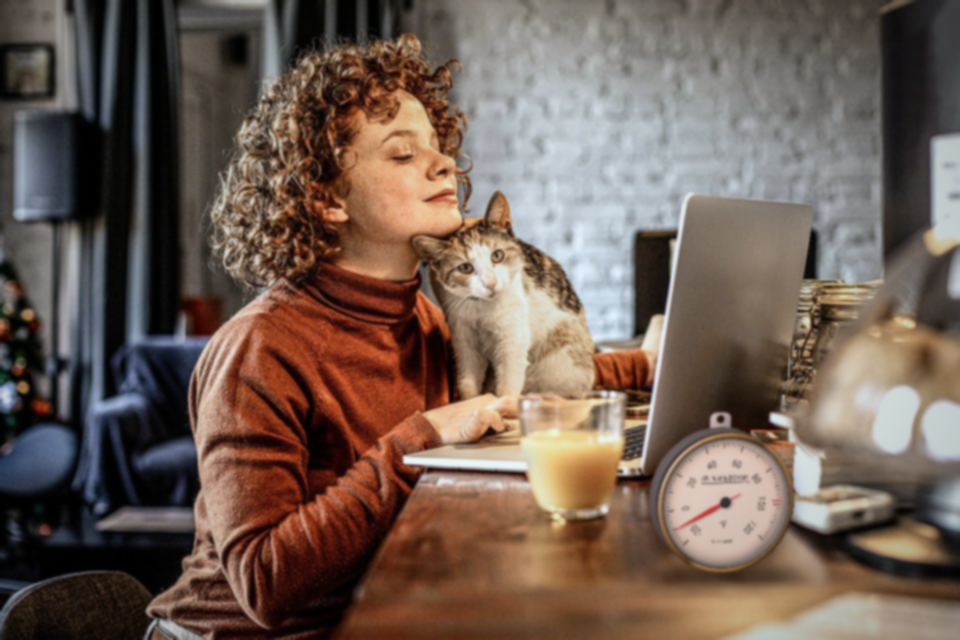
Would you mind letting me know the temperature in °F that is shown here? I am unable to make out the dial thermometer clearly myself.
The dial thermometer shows -10 °F
